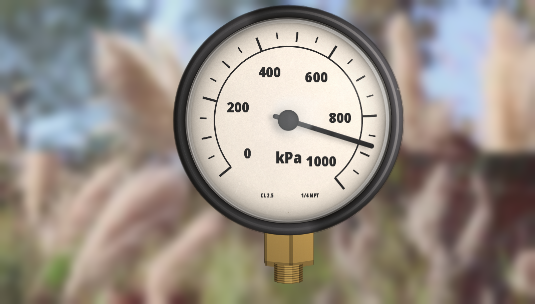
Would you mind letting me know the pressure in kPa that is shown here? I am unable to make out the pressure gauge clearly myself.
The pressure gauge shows 875 kPa
